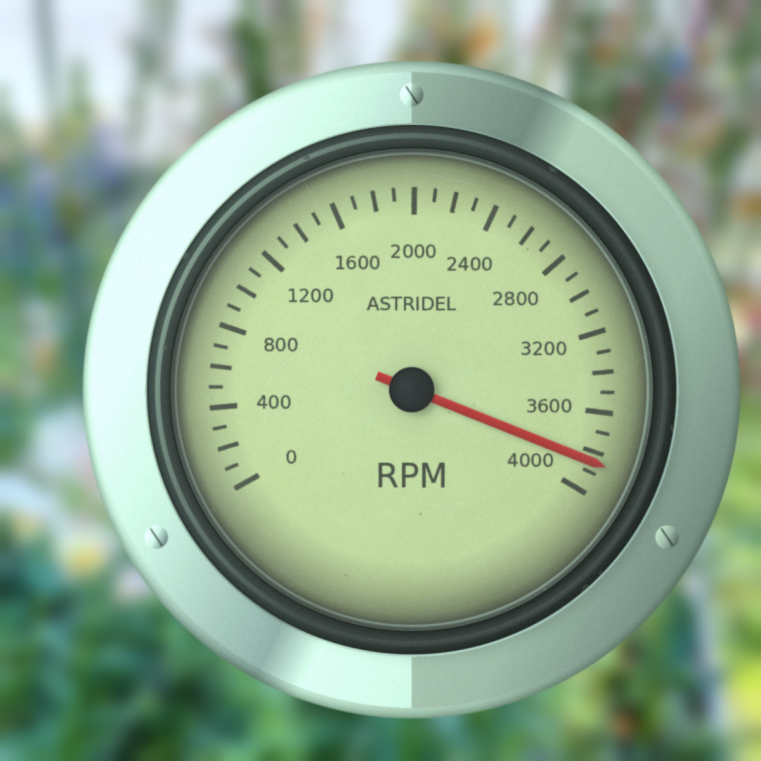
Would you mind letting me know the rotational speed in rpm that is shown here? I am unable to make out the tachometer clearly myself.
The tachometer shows 3850 rpm
